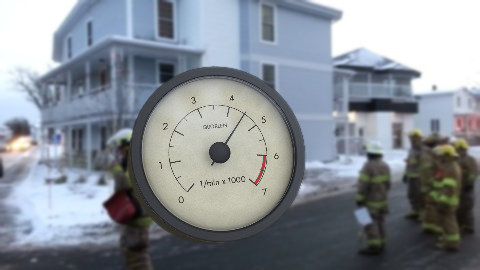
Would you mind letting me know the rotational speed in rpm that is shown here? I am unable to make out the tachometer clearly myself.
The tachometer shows 4500 rpm
